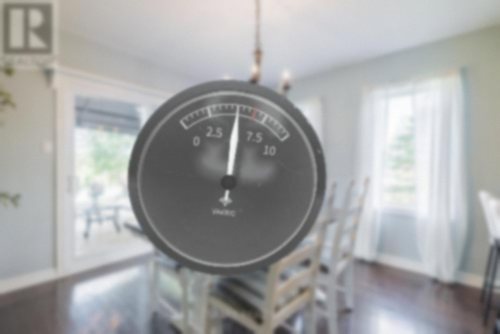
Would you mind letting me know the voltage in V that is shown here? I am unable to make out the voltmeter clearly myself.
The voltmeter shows 5 V
